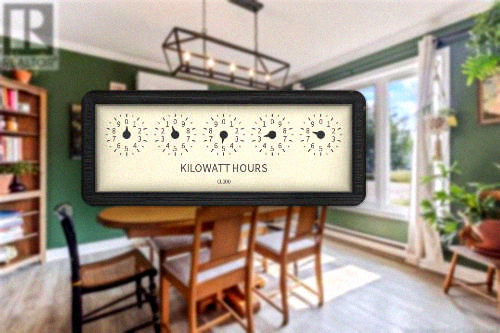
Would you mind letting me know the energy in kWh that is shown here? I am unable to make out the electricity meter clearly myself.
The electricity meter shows 528 kWh
